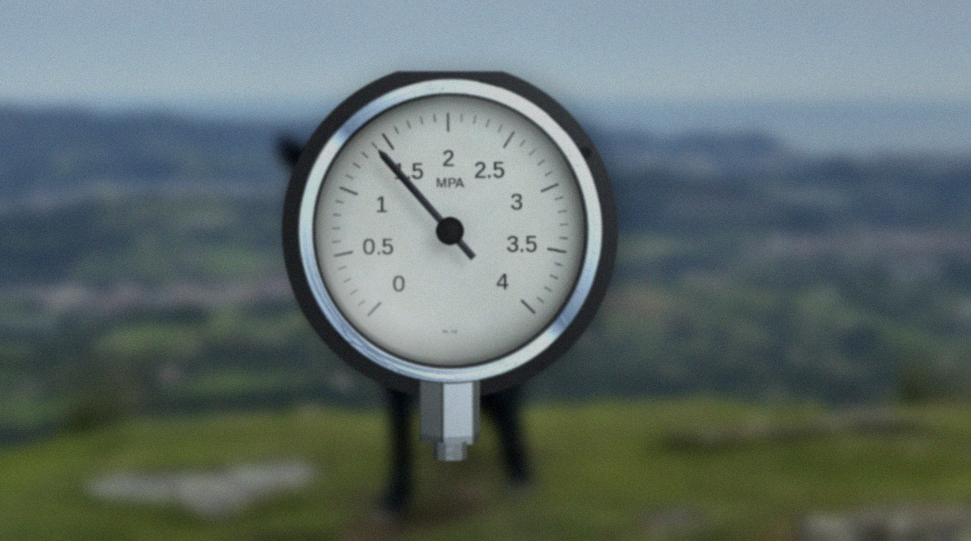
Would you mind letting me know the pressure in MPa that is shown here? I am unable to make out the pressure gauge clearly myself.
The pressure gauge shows 1.4 MPa
